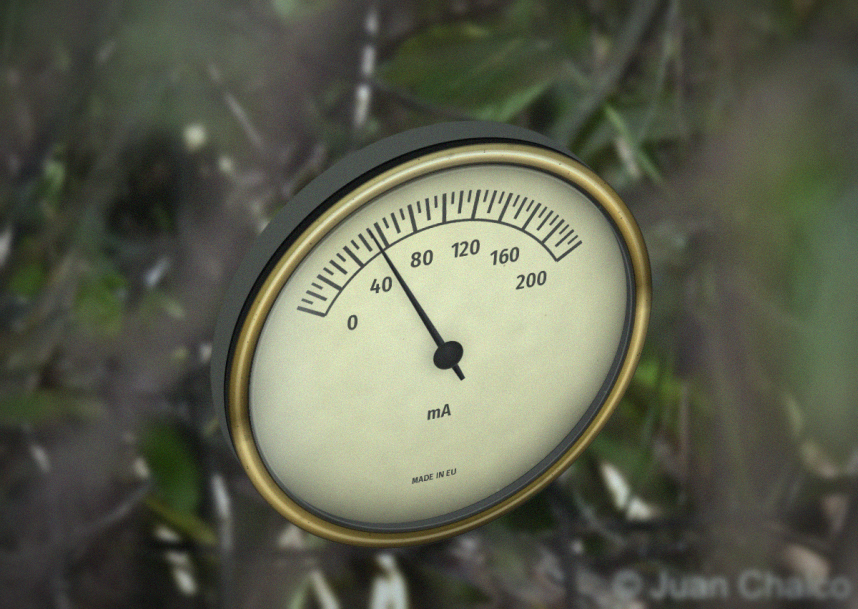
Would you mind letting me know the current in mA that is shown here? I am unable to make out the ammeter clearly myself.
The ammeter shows 55 mA
